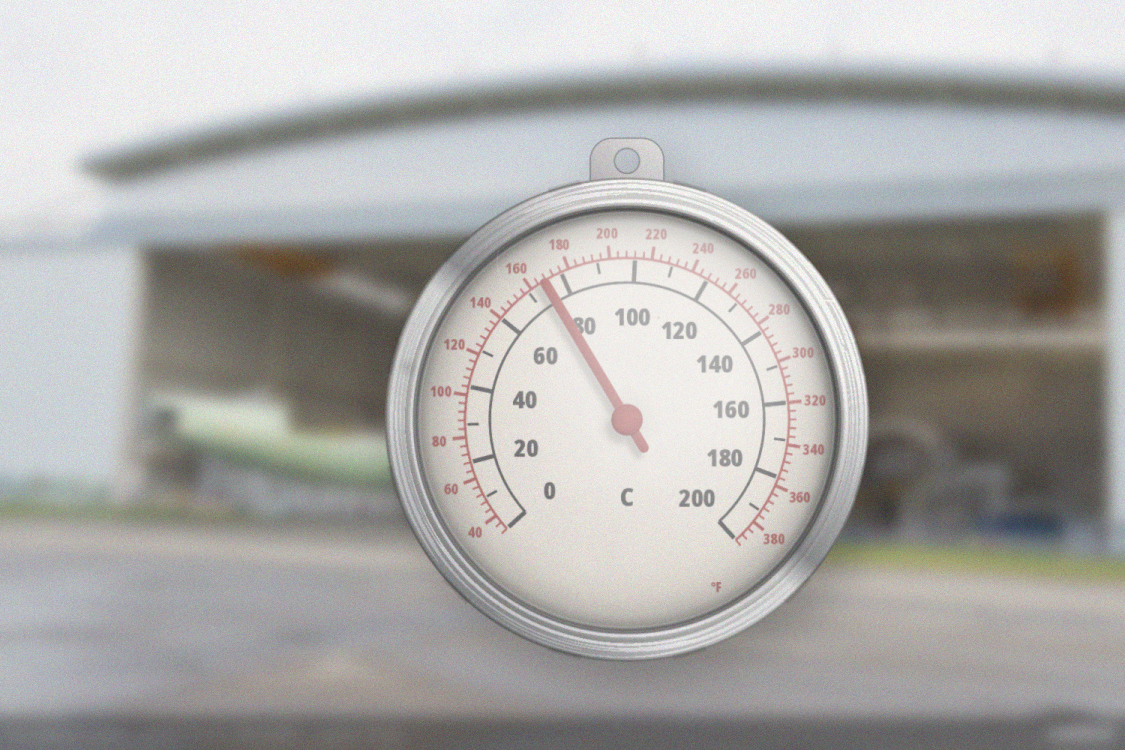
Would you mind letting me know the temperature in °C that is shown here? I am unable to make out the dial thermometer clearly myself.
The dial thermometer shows 75 °C
